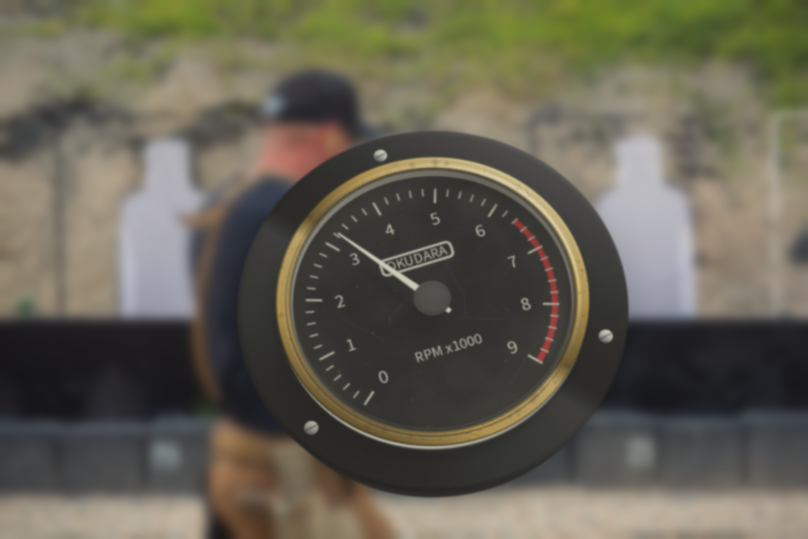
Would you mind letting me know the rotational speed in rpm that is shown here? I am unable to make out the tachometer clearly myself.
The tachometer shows 3200 rpm
